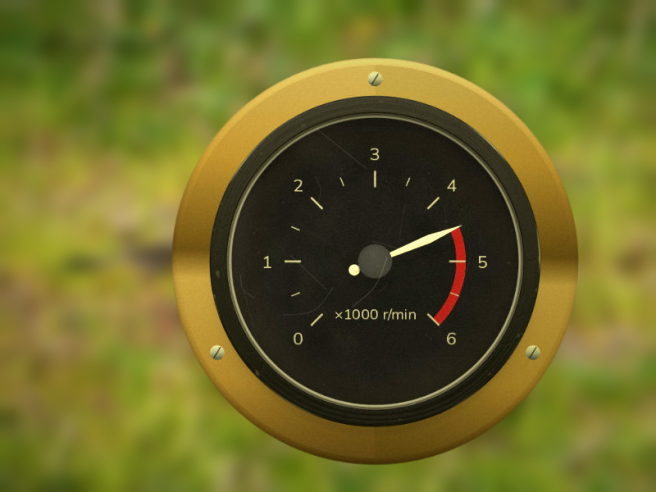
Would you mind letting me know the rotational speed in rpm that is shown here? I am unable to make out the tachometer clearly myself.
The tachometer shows 4500 rpm
